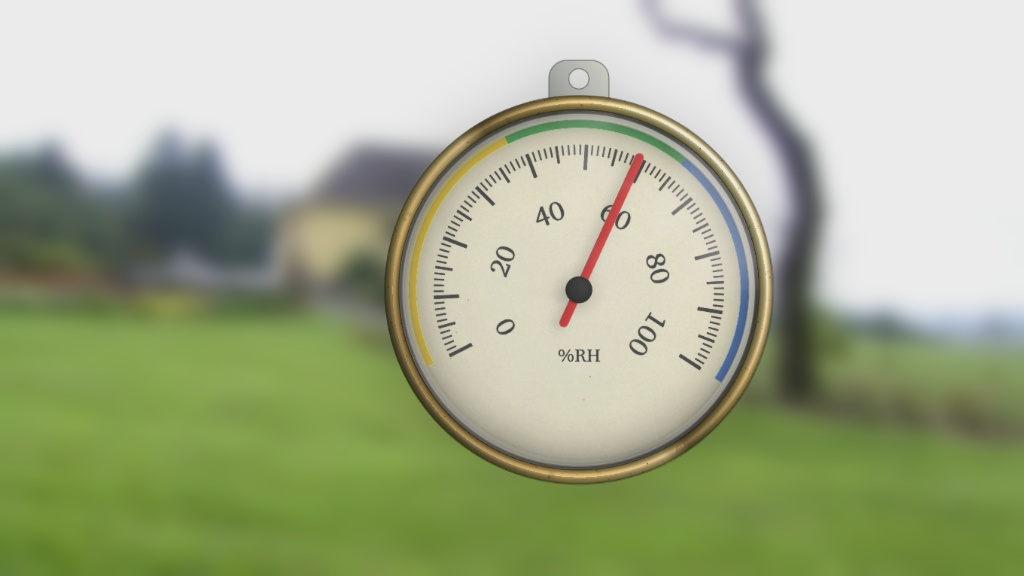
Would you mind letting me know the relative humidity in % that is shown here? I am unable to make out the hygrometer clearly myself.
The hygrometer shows 59 %
